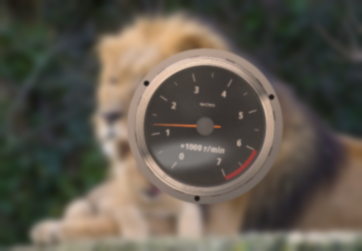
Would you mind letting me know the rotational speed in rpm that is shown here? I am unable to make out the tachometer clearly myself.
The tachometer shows 1250 rpm
